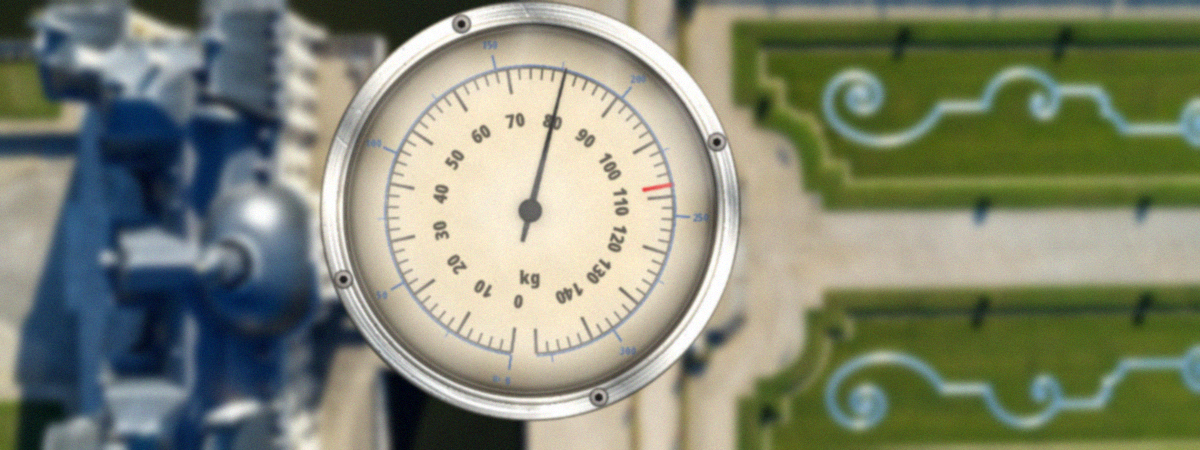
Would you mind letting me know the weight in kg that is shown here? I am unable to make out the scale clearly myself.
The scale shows 80 kg
